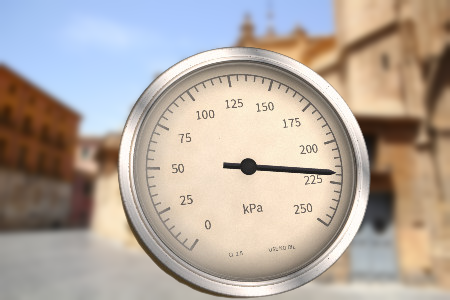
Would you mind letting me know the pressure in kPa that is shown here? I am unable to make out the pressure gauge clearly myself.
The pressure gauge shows 220 kPa
